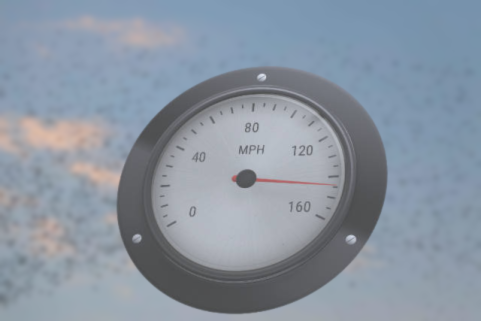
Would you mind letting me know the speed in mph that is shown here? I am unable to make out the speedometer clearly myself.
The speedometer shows 145 mph
